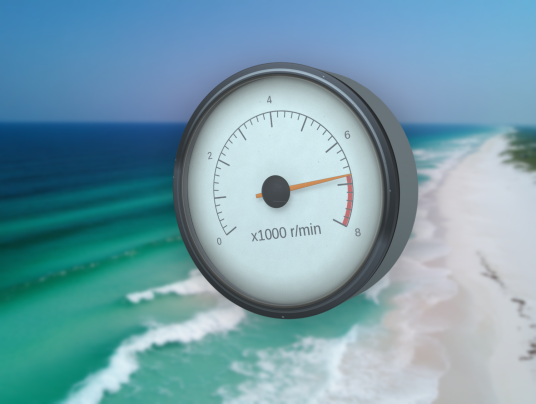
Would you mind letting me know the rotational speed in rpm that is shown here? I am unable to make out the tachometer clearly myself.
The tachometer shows 6800 rpm
